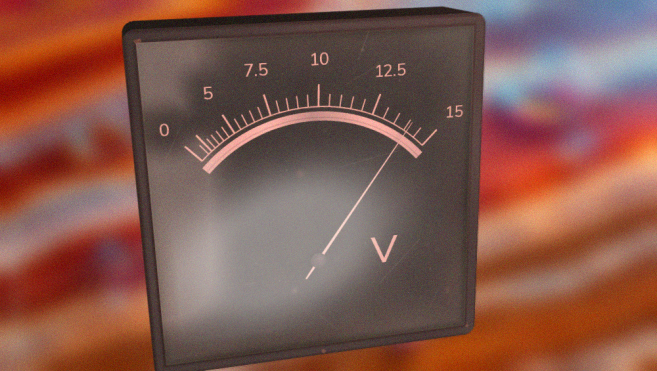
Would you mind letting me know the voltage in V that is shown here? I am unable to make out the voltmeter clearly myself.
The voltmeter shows 14 V
